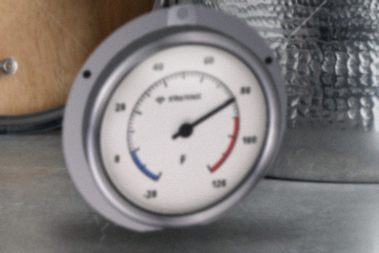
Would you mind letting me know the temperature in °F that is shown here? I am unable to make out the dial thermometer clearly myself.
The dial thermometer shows 80 °F
